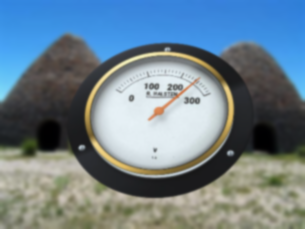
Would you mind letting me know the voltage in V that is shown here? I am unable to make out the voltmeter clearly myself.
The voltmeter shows 250 V
